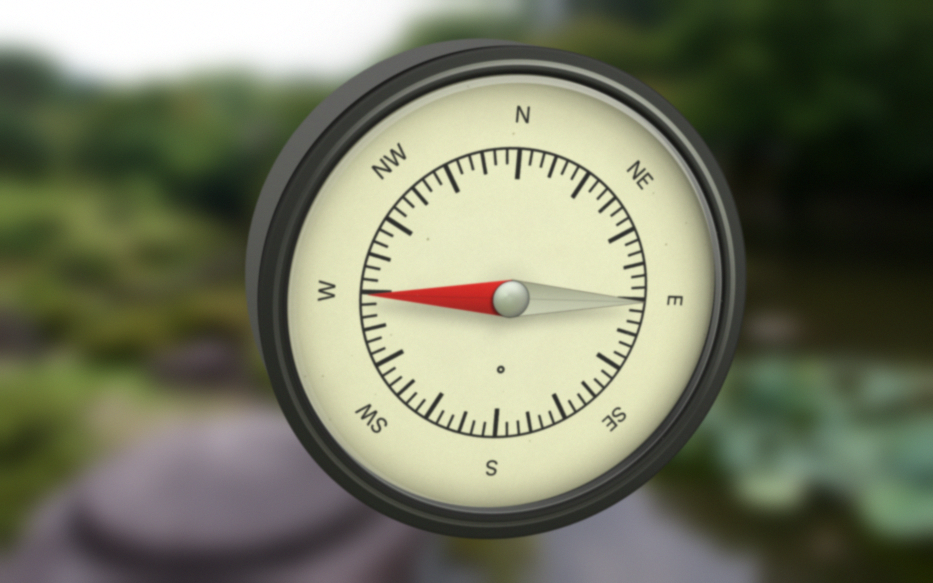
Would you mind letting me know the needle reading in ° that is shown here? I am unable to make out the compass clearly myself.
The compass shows 270 °
